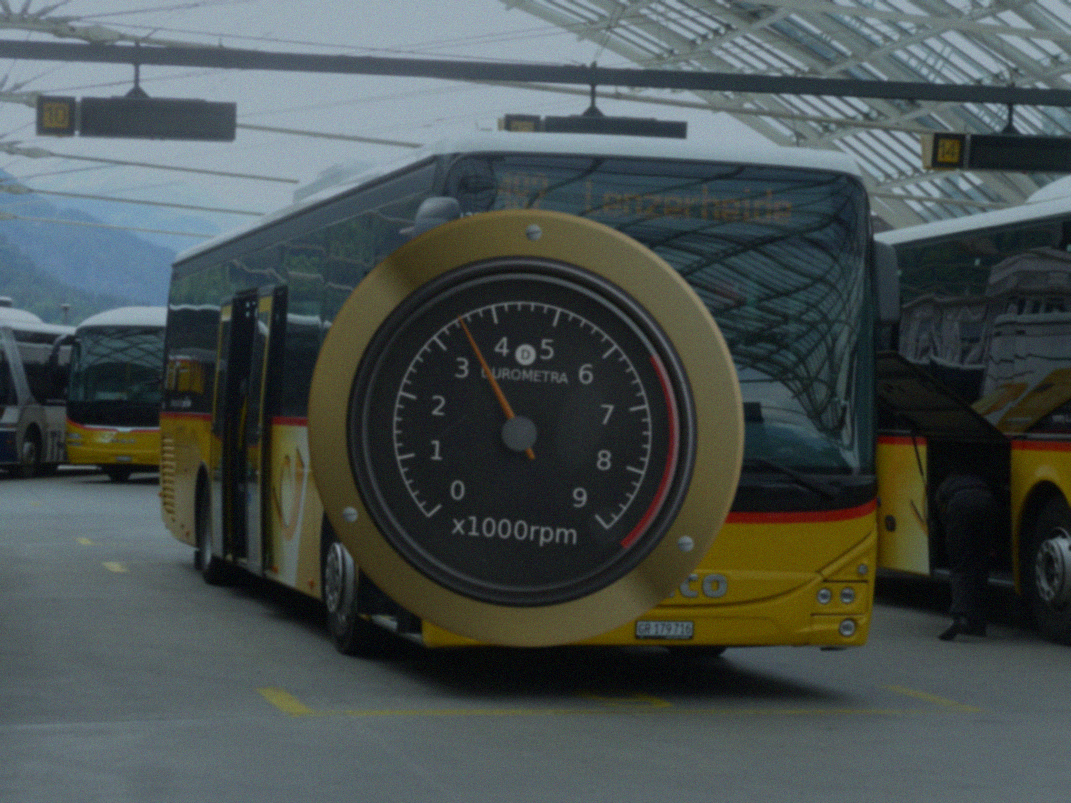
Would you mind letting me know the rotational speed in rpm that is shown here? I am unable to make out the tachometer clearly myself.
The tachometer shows 3500 rpm
